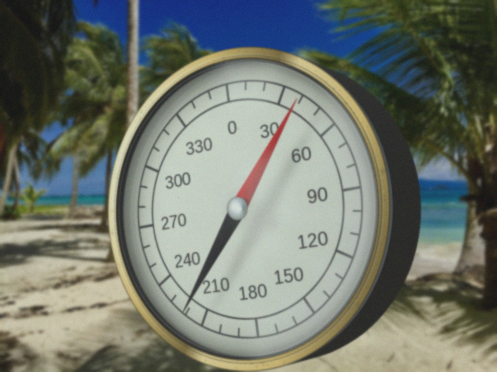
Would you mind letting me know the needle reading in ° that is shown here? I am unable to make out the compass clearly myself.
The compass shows 40 °
